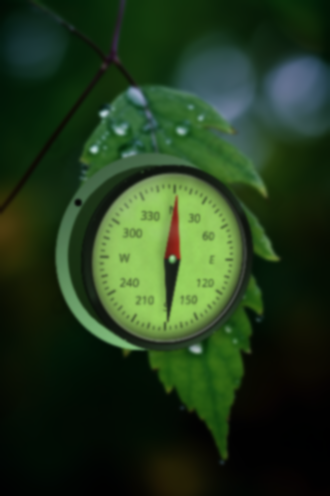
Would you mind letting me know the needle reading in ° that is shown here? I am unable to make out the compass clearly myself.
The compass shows 0 °
